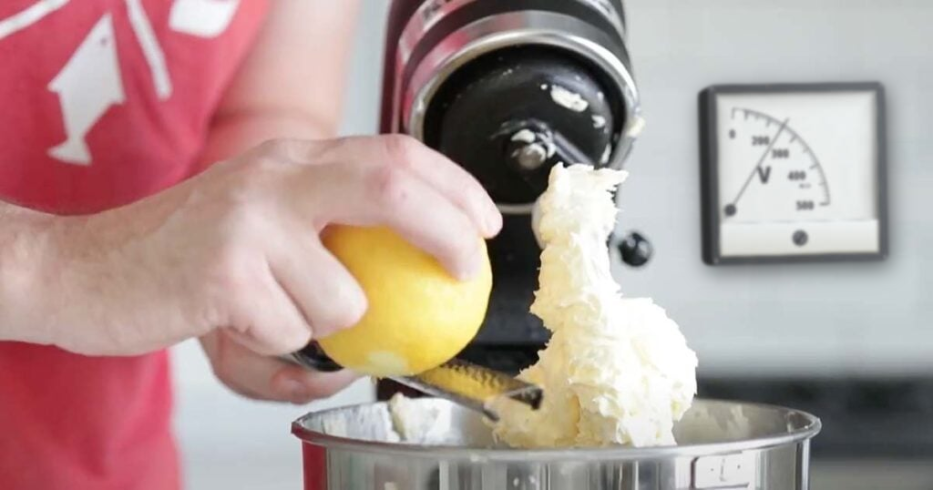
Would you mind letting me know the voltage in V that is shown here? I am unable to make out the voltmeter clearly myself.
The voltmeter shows 250 V
